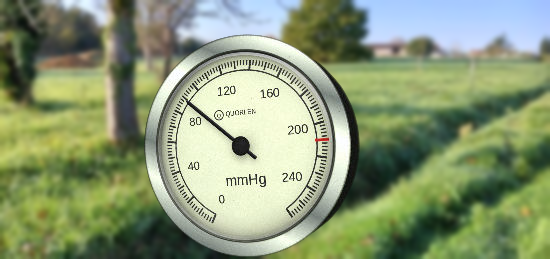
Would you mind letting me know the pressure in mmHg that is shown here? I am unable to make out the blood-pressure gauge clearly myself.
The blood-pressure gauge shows 90 mmHg
